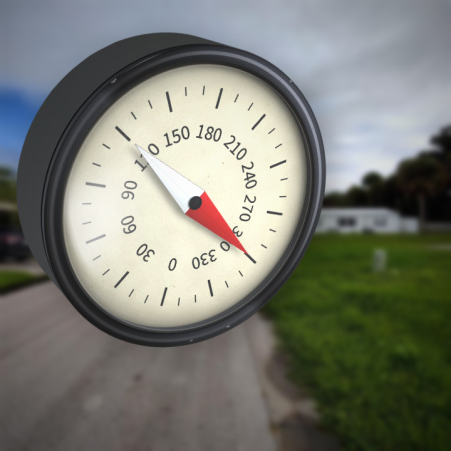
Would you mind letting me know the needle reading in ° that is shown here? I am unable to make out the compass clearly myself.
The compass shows 300 °
